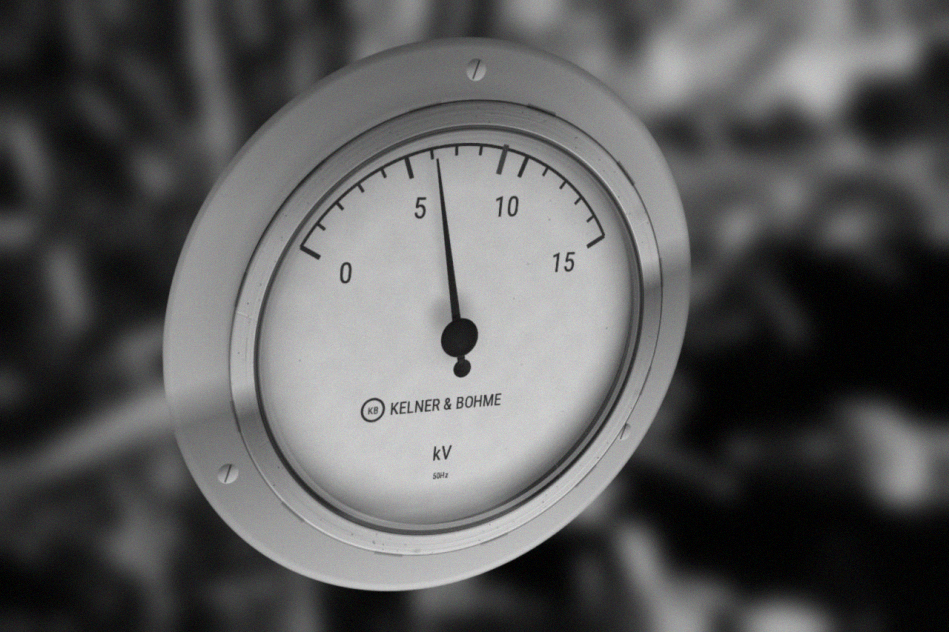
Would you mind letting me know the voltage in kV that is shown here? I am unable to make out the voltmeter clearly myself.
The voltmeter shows 6 kV
